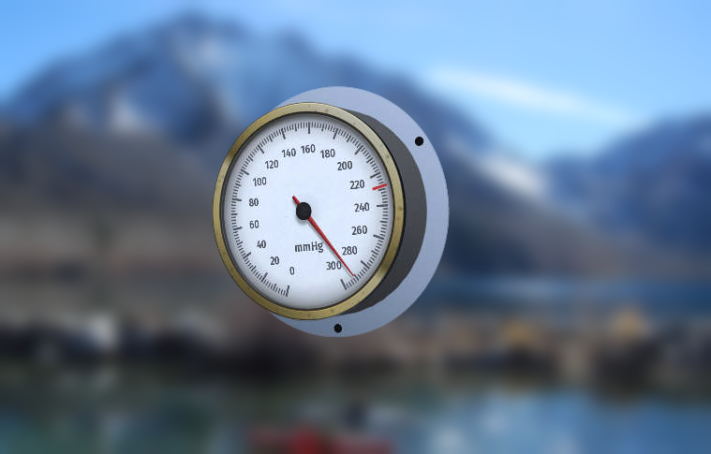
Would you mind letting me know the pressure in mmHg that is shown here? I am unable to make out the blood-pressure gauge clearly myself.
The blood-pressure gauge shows 290 mmHg
